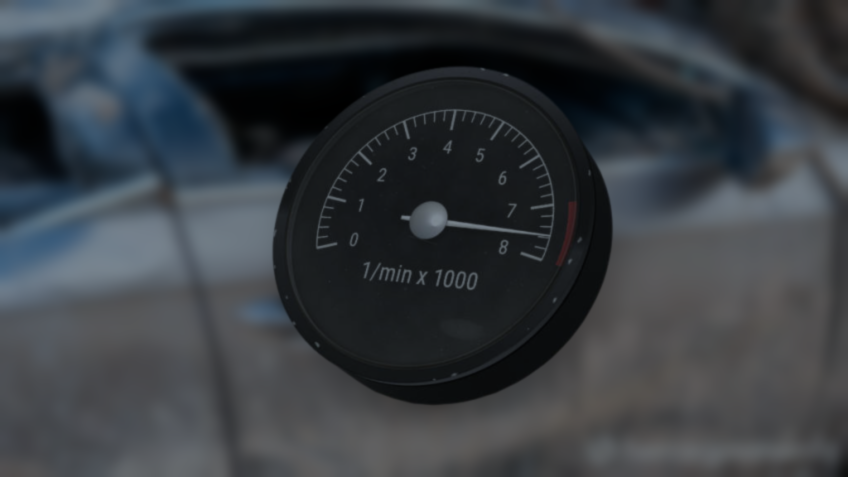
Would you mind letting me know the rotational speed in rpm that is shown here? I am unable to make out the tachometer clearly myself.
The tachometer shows 7600 rpm
